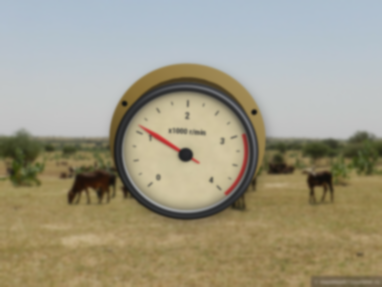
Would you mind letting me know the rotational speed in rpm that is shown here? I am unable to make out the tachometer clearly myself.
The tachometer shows 1125 rpm
